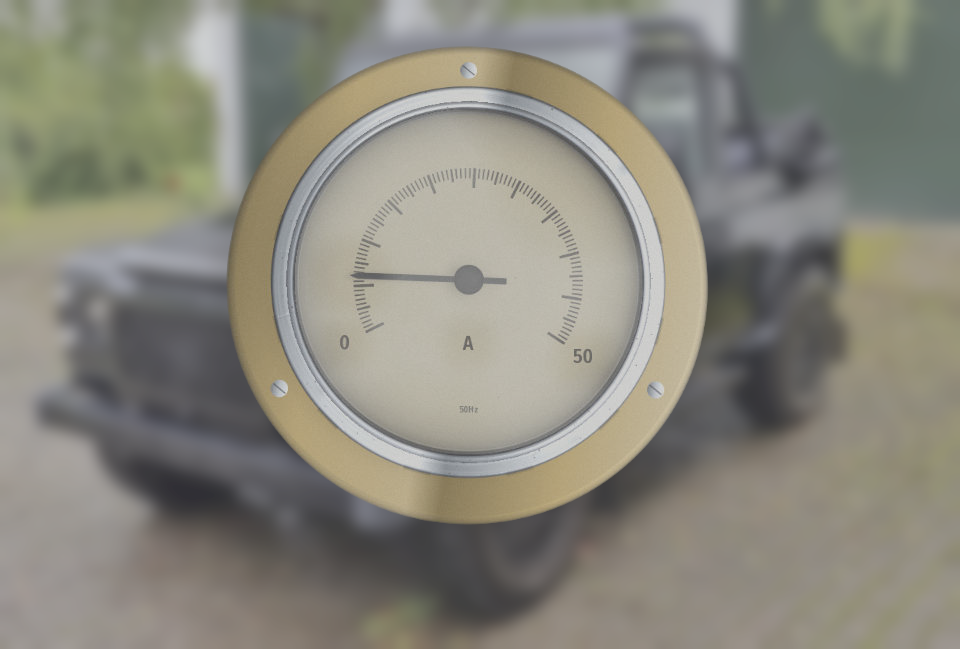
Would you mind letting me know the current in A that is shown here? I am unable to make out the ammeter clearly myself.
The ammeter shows 6 A
